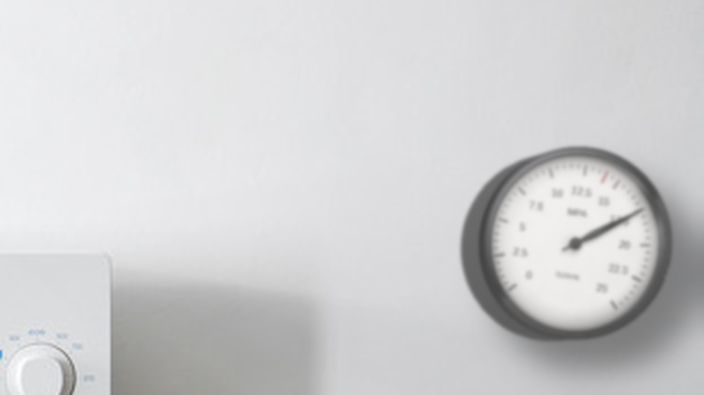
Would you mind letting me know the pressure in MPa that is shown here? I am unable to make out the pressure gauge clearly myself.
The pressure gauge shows 17.5 MPa
